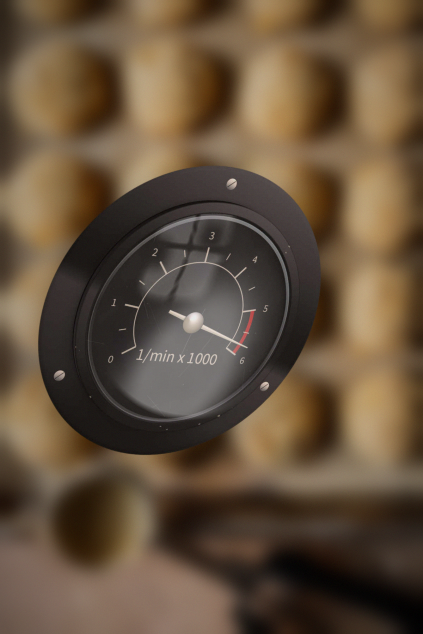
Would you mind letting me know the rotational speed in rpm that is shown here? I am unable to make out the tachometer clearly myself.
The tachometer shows 5750 rpm
